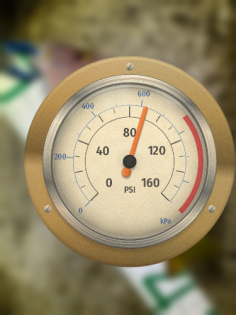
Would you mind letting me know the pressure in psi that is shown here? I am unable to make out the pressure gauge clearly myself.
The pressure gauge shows 90 psi
